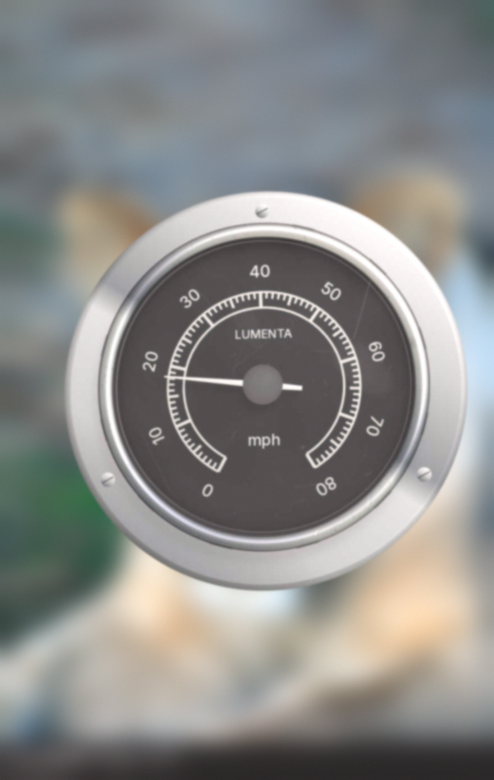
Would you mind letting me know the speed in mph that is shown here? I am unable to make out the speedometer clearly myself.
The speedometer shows 18 mph
